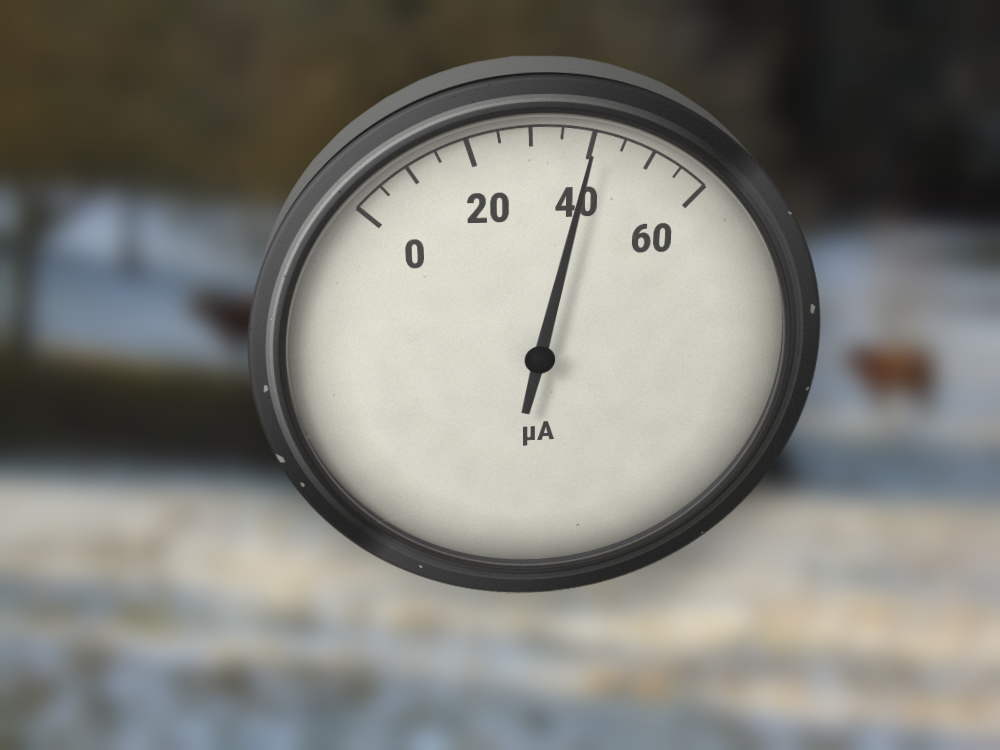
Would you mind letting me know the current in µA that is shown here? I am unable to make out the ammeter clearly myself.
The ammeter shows 40 µA
